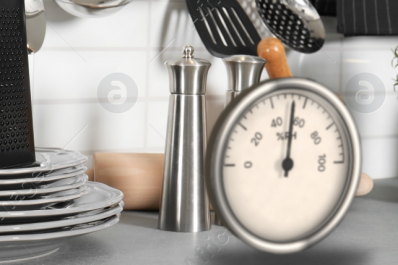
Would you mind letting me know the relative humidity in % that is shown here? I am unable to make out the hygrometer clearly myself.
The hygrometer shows 52 %
